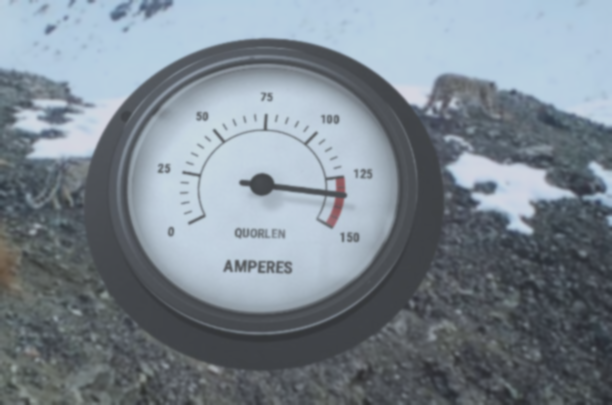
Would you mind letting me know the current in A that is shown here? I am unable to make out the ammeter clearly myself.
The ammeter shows 135 A
